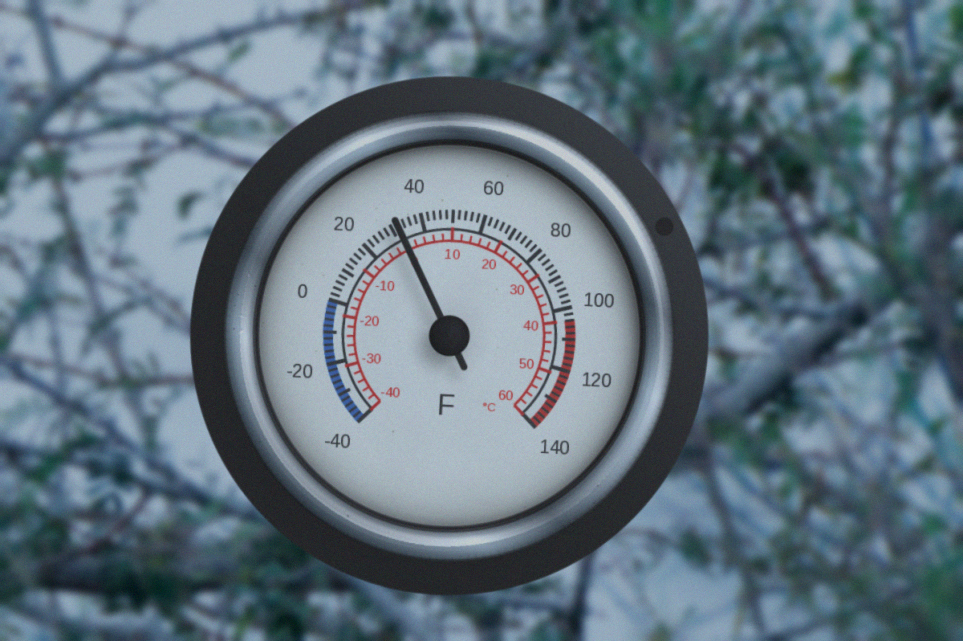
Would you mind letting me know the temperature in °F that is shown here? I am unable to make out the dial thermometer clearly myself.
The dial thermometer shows 32 °F
